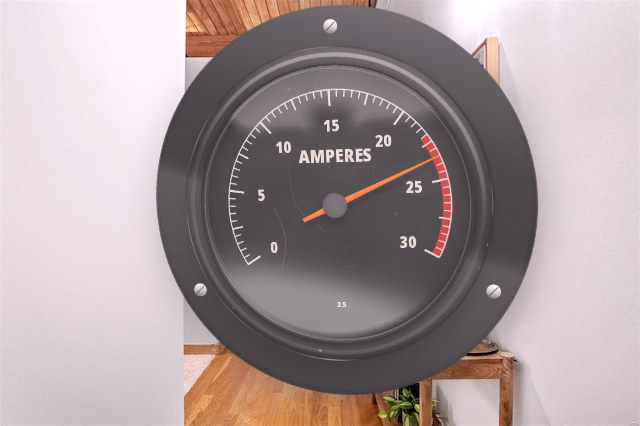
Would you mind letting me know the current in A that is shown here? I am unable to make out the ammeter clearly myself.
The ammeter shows 23.5 A
